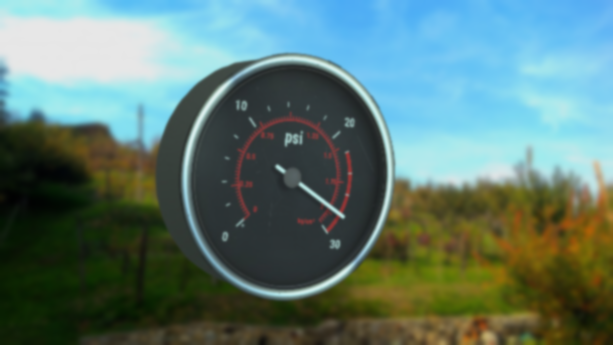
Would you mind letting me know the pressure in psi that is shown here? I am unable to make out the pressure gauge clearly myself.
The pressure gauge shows 28 psi
